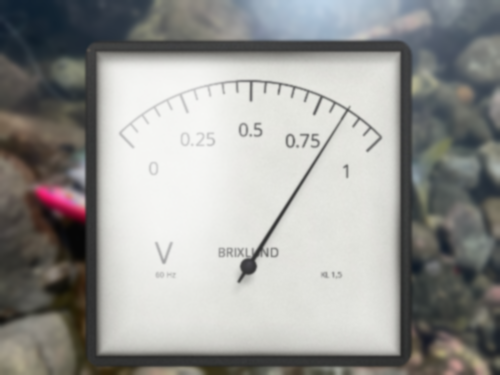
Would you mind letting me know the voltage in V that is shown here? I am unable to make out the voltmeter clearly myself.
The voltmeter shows 0.85 V
